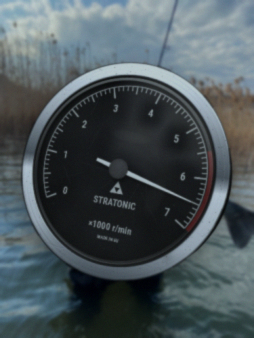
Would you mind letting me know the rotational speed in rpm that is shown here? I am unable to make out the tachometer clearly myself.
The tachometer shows 6500 rpm
